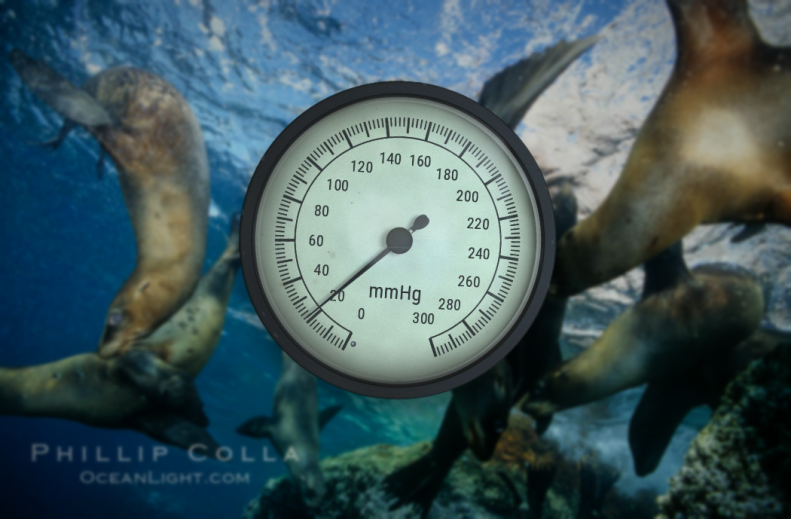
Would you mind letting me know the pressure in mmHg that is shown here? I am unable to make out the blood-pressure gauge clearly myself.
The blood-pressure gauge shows 22 mmHg
